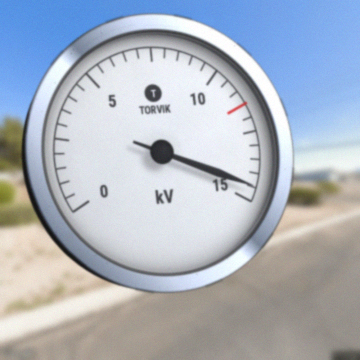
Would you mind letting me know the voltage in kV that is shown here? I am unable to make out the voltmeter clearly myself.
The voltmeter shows 14.5 kV
